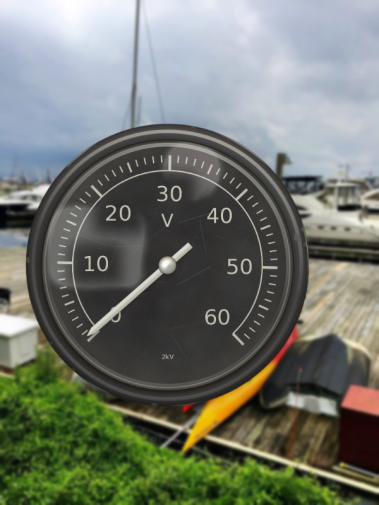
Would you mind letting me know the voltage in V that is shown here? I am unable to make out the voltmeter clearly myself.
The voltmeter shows 0.5 V
